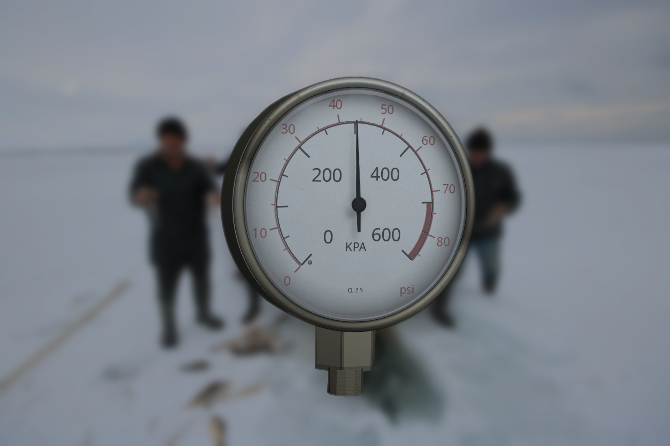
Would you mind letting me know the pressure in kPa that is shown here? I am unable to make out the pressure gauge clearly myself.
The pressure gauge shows 300 kPa
